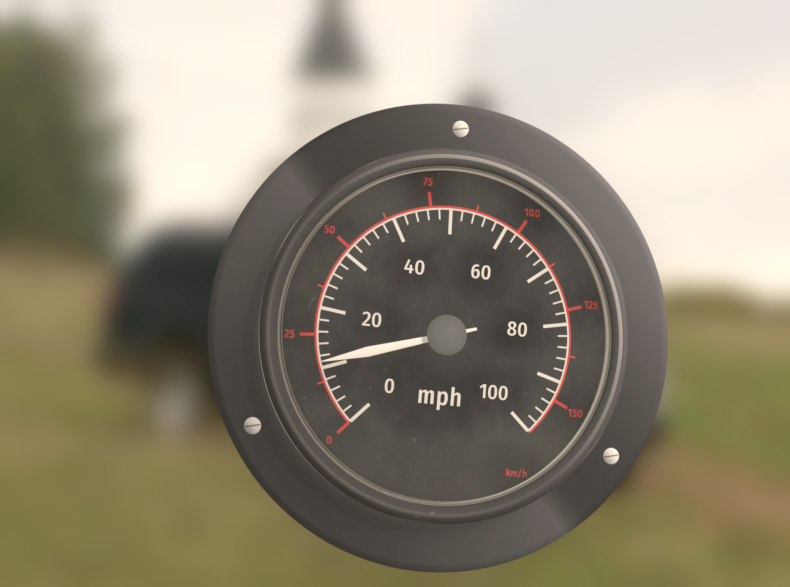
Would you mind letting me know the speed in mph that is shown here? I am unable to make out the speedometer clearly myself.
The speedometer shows 11 mph
